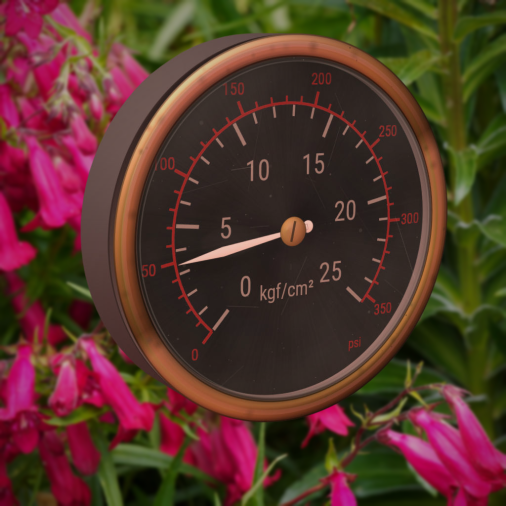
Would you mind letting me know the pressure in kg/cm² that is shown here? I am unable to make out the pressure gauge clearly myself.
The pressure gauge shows 3.5 kg/cm²
